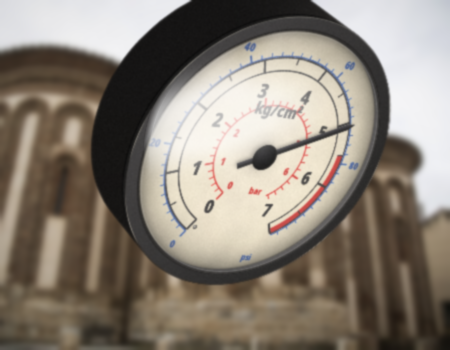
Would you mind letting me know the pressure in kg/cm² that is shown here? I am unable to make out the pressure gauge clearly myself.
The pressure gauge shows 5 kg/cm²
